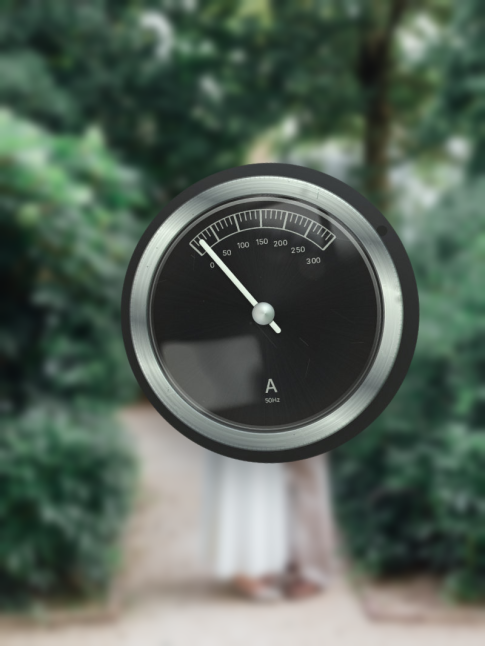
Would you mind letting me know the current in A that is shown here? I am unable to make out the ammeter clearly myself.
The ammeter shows 20 A
